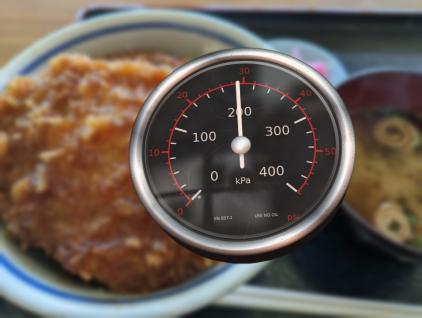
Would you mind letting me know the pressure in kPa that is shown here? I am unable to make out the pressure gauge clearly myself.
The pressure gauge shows 200 kPa
